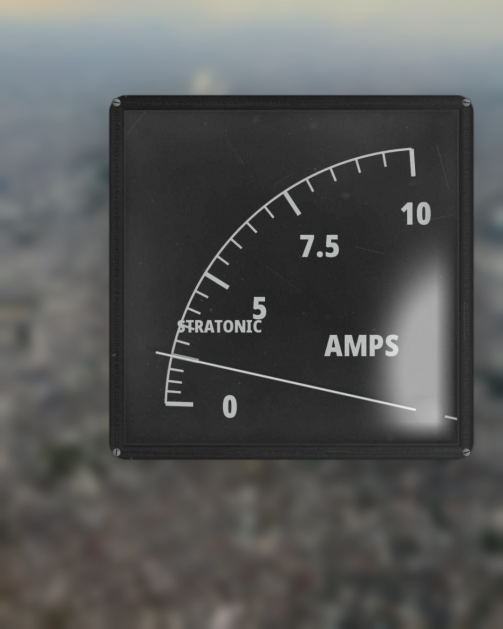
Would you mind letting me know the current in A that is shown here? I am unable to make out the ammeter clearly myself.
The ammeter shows 2.5 A
